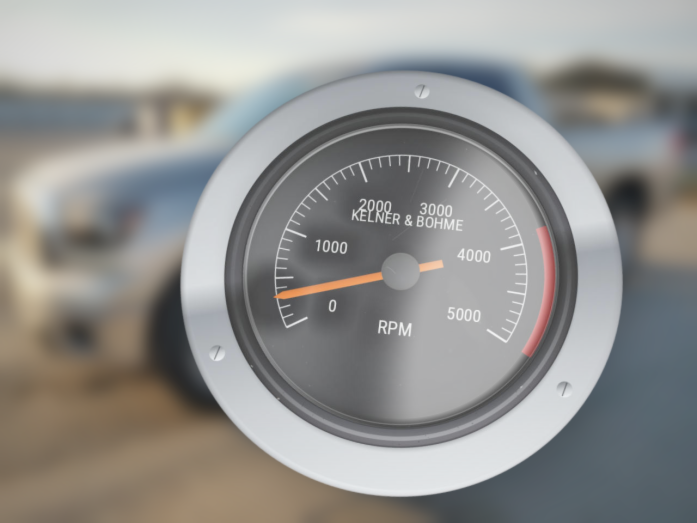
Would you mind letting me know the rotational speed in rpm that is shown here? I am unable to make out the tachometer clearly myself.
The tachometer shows 300 rpm
